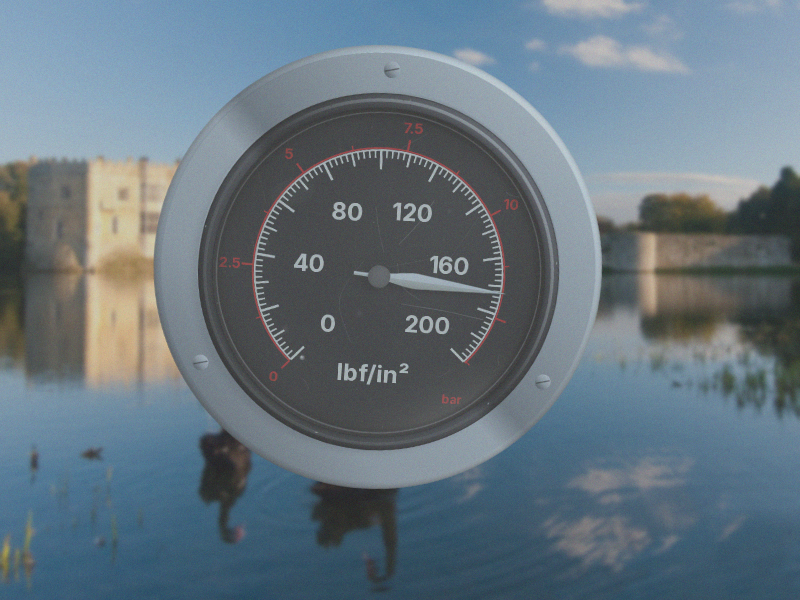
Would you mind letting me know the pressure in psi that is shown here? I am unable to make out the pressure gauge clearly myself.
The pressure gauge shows 172 psi
